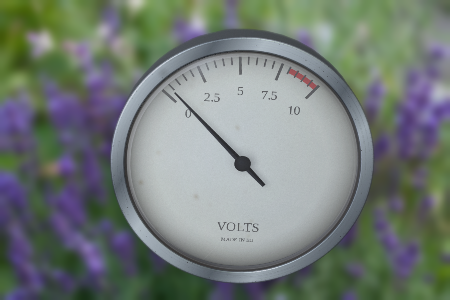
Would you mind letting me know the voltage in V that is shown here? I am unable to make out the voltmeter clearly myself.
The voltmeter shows 0.5 V
